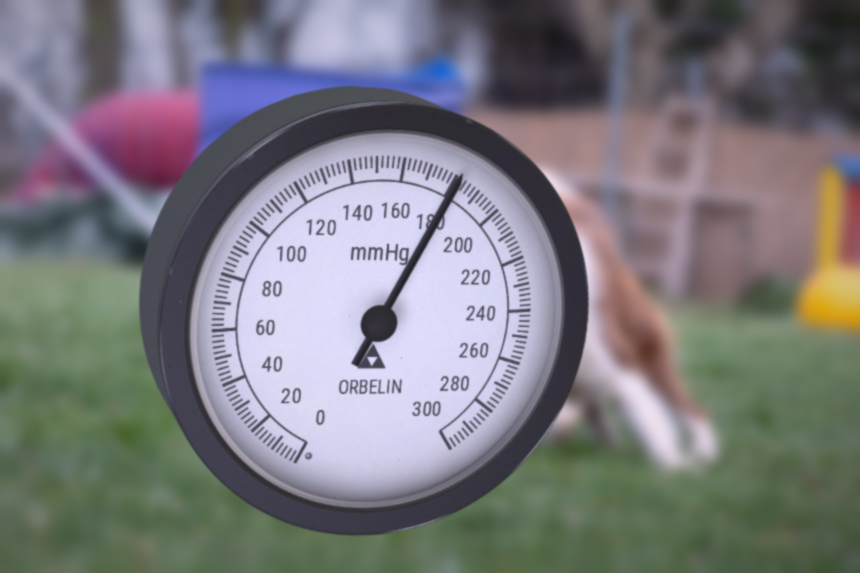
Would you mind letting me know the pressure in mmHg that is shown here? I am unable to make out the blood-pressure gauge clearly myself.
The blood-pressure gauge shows 180 mmHg
